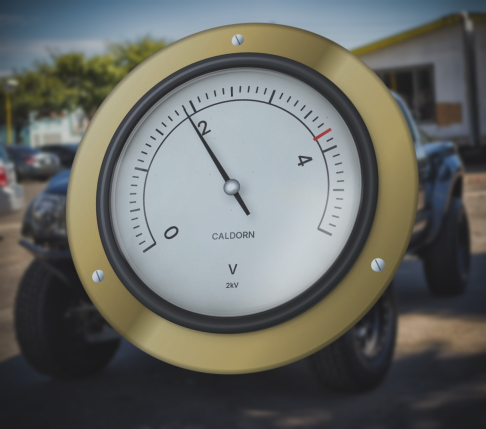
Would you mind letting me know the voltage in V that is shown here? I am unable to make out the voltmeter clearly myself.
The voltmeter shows 1.9 V
